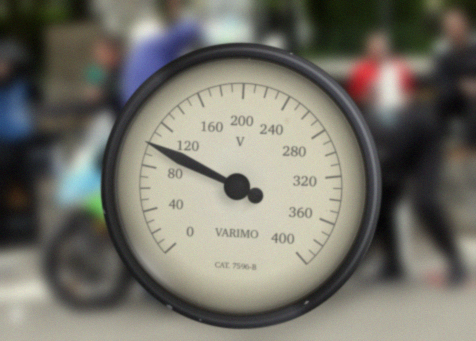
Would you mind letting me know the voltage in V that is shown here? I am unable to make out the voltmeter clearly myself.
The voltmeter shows 100 V
